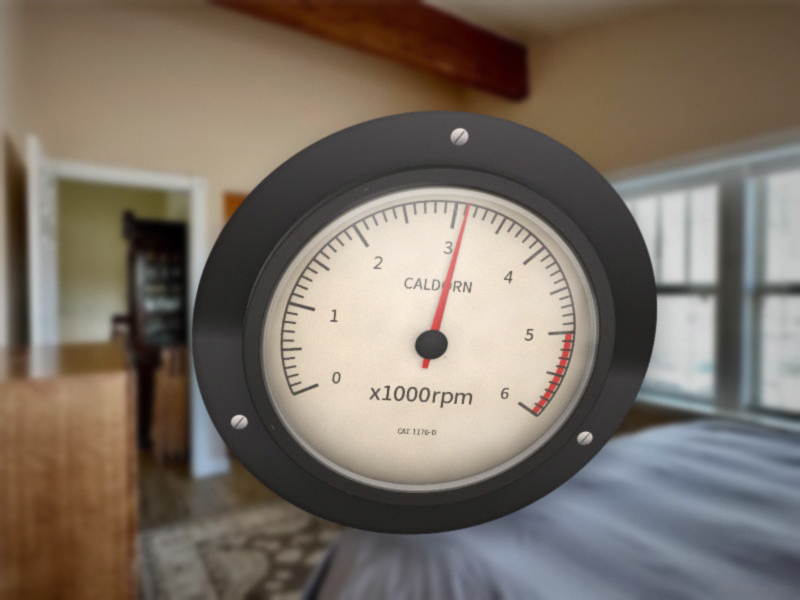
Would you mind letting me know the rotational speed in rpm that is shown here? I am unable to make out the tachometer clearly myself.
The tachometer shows 3100 rpm
